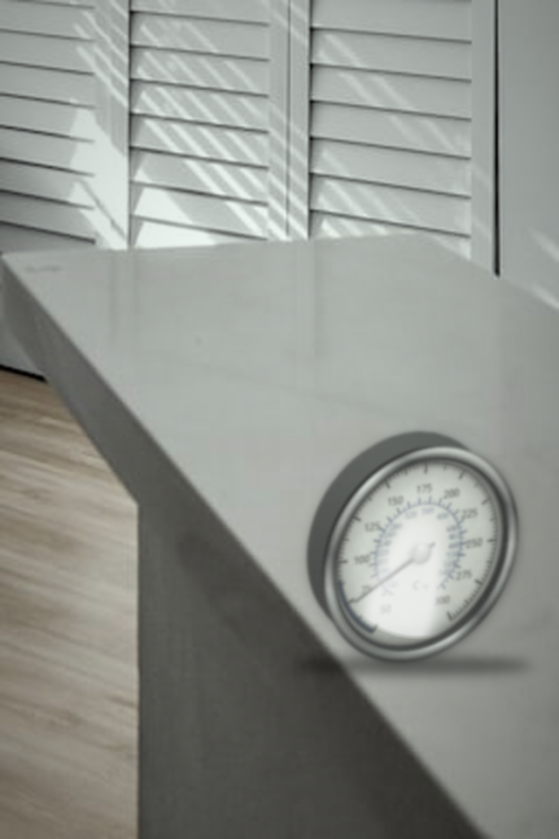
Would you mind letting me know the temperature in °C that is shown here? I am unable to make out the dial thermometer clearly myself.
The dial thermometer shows 75 °C
